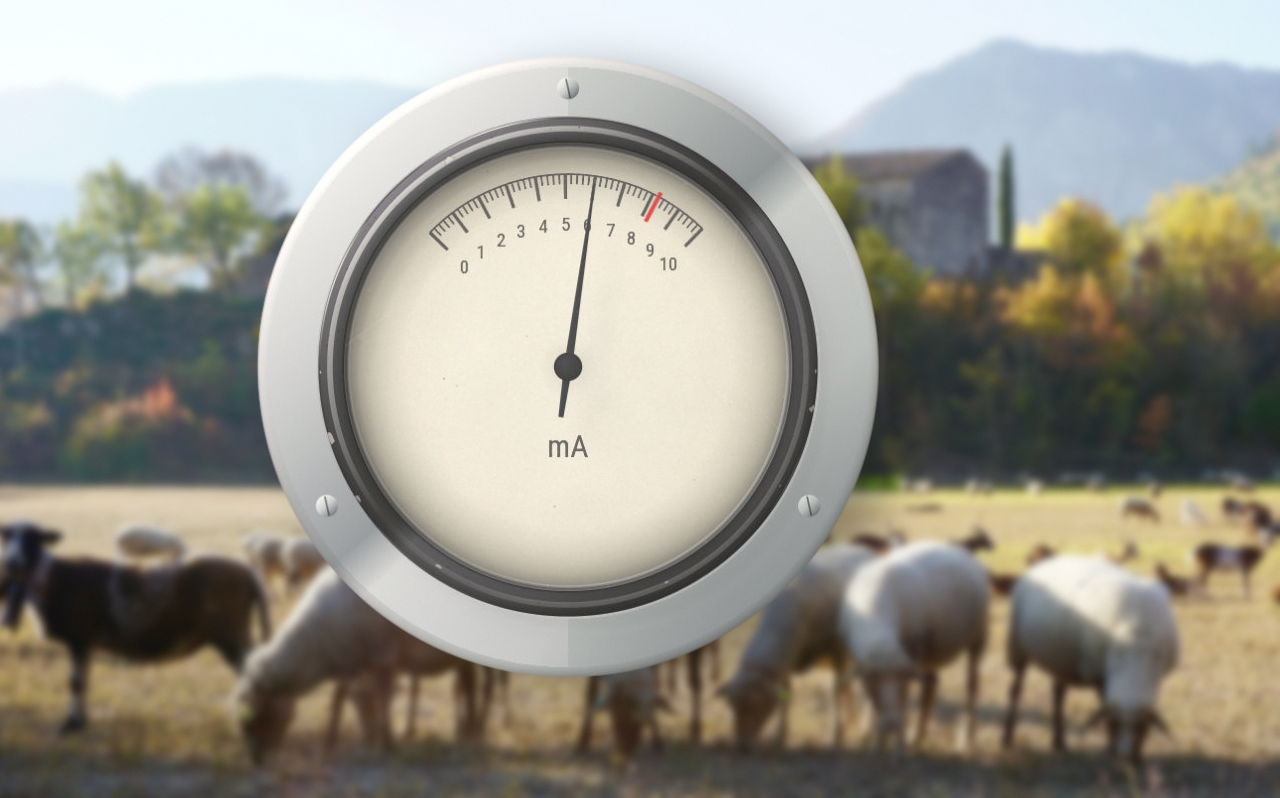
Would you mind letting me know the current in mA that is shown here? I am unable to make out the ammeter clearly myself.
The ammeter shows 6 mA
